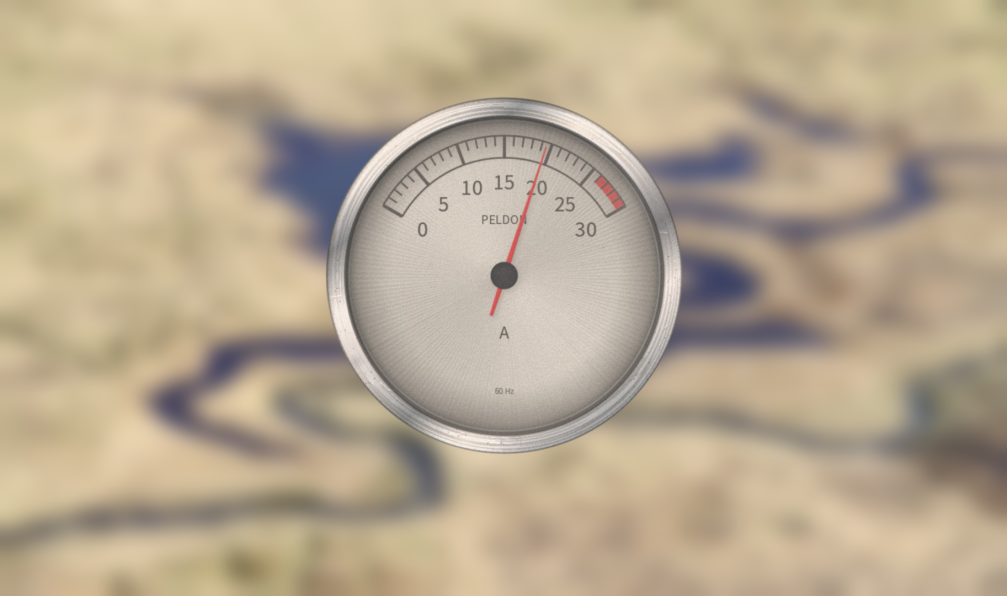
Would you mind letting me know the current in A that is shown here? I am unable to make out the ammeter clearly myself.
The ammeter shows 19.5 A
